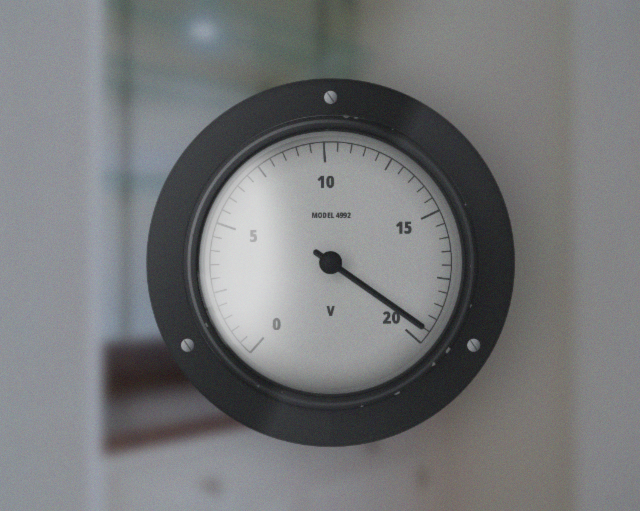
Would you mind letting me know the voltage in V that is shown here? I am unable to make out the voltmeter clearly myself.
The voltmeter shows 19.5 V
